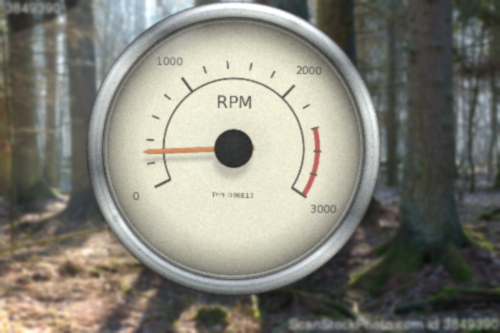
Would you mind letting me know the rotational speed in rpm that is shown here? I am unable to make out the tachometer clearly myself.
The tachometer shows 300 rpm
